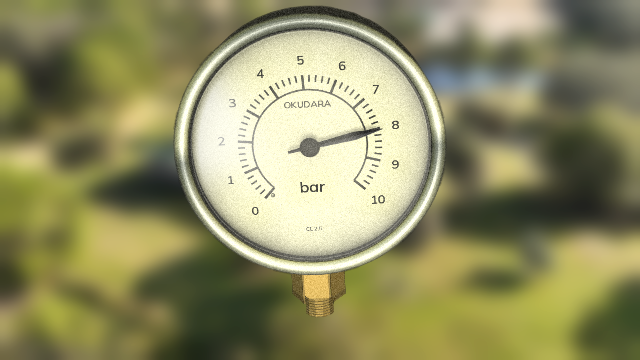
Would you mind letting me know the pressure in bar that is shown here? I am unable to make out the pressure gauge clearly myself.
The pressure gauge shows 8 bar
